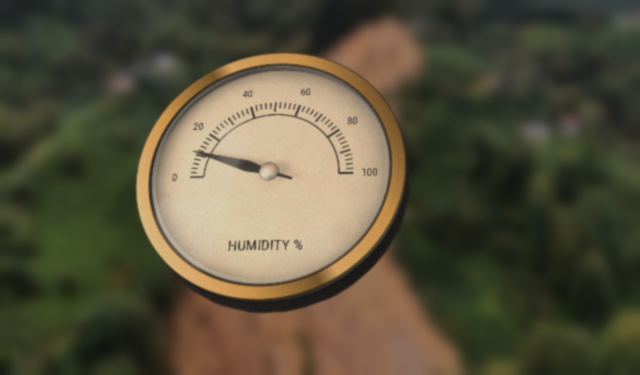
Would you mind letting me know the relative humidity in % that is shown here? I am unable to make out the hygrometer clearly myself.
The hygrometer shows 10 %
